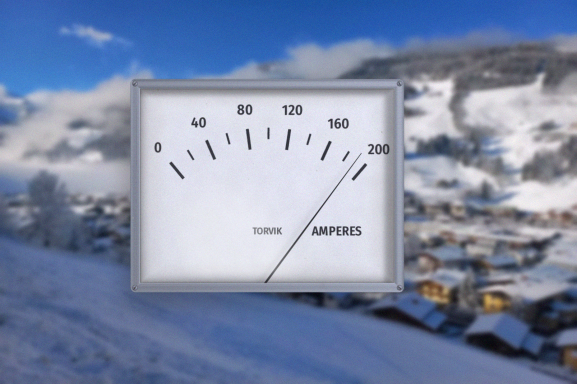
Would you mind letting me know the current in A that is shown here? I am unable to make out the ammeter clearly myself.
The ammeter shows 190 A
